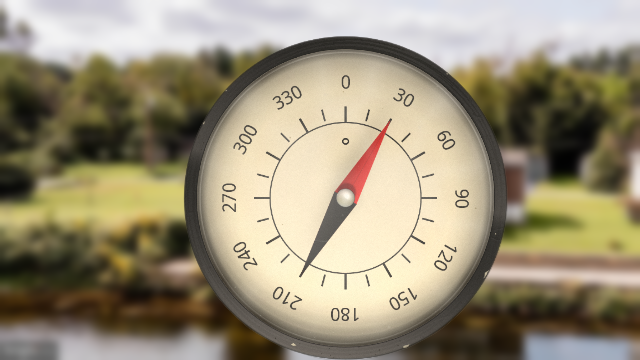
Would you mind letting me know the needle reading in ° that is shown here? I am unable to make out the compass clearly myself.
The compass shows 30 °
